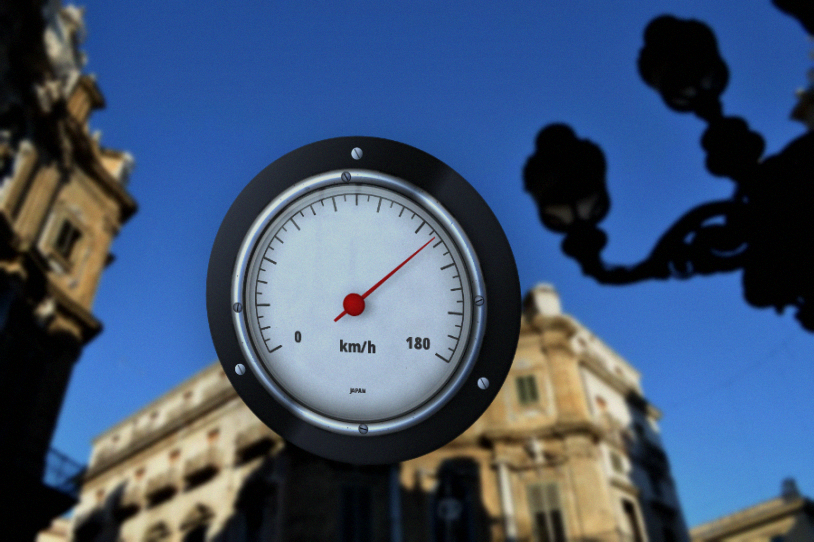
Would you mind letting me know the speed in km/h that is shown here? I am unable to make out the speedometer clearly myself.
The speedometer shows 127.5 km/h
